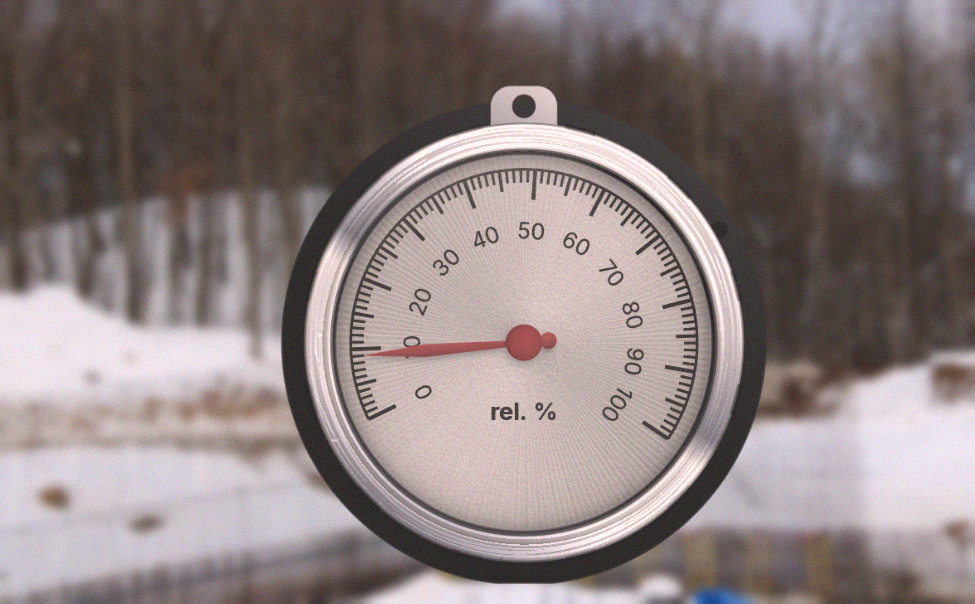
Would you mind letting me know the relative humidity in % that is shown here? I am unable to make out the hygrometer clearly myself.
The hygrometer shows 9 %
